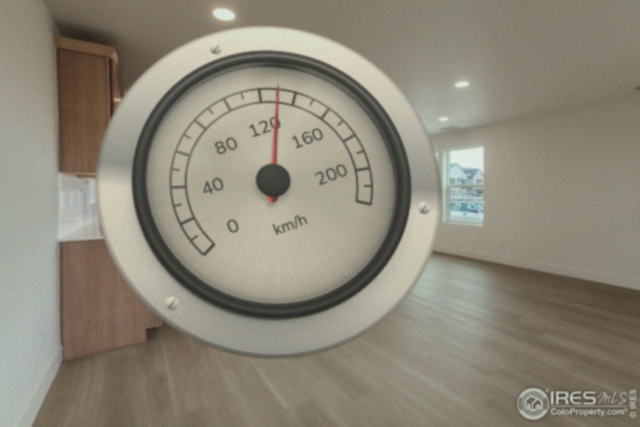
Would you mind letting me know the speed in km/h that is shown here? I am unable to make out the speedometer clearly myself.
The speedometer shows 130 km/h
